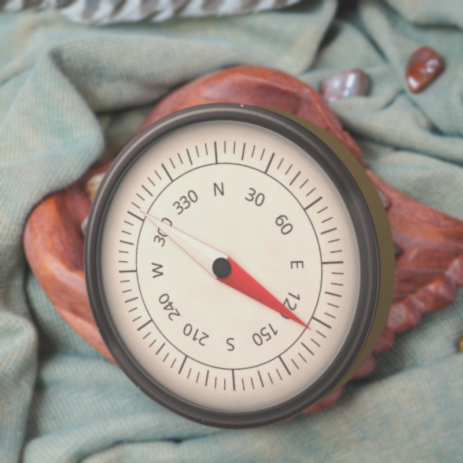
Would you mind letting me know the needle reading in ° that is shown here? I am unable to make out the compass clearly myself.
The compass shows 125 °
